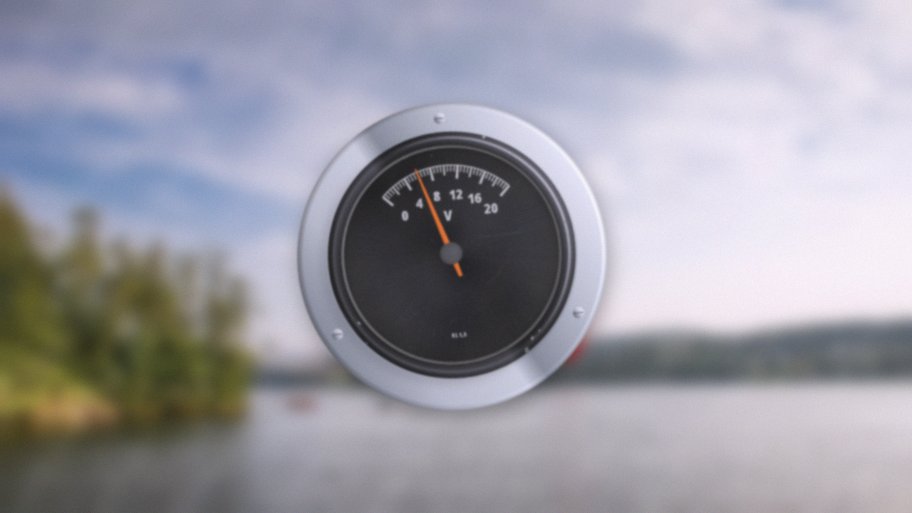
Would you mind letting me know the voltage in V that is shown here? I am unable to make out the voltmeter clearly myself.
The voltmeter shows 6 V
